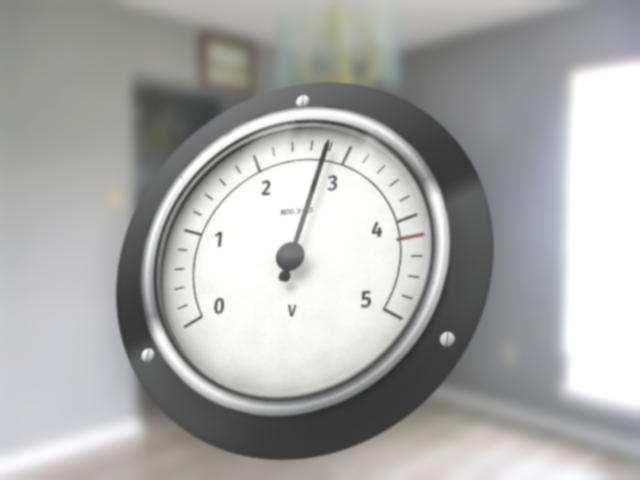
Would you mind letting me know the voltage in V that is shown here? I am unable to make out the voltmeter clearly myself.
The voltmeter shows 2.8 V
